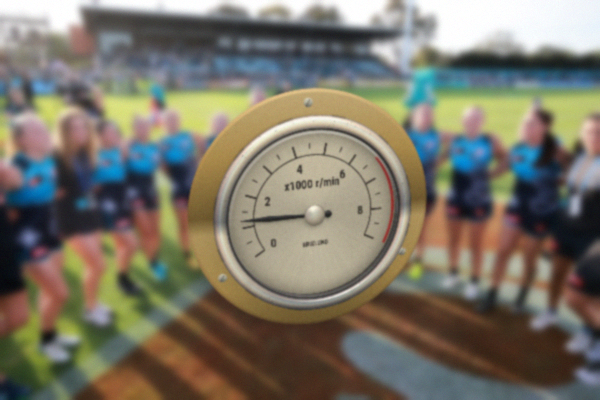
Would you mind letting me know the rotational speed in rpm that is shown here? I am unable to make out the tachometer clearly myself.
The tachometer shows 1250 rpm
